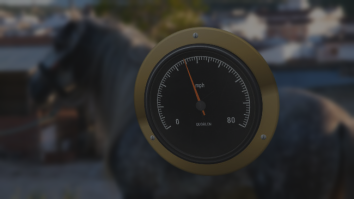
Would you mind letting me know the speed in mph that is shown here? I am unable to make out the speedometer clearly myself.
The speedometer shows 35 mph
